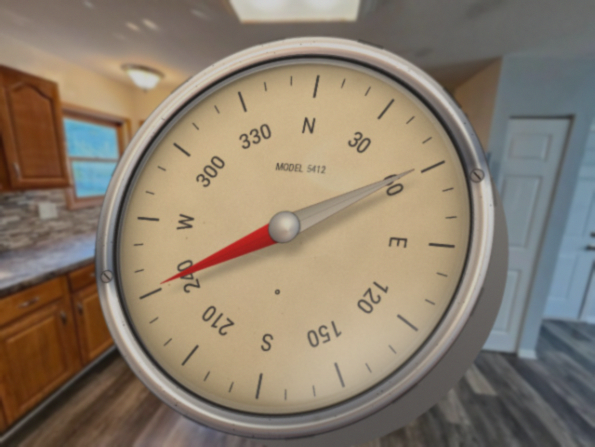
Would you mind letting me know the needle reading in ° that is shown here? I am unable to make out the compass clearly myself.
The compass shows 240 °
